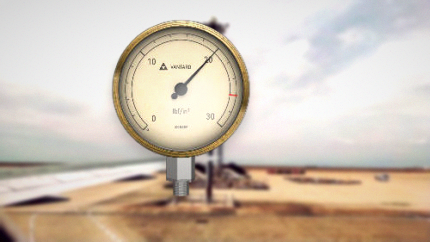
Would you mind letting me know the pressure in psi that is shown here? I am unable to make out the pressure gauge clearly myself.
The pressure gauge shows 20 psi
